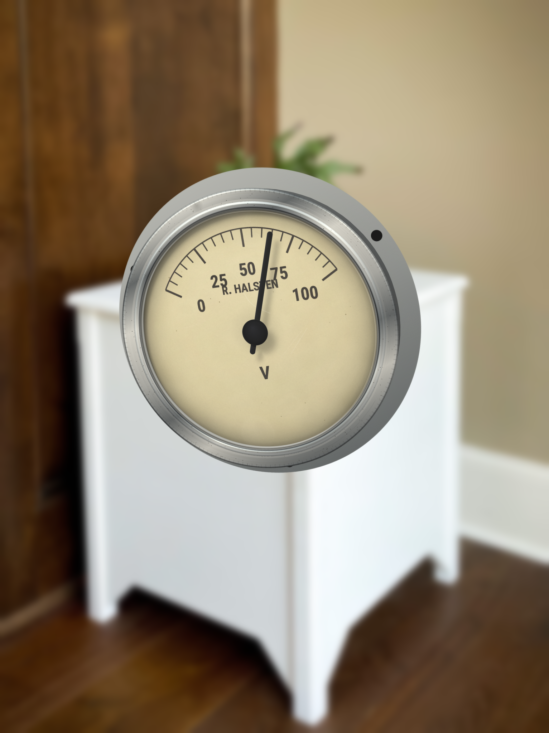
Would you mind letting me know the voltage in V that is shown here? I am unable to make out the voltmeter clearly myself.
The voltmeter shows 65 V
